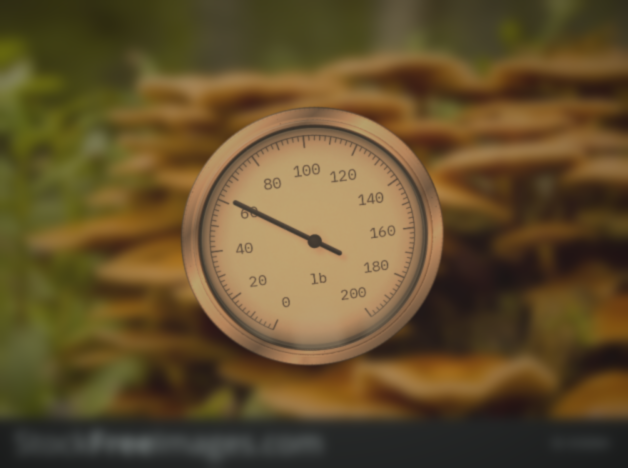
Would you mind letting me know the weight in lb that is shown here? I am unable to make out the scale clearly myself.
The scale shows 62 lb
